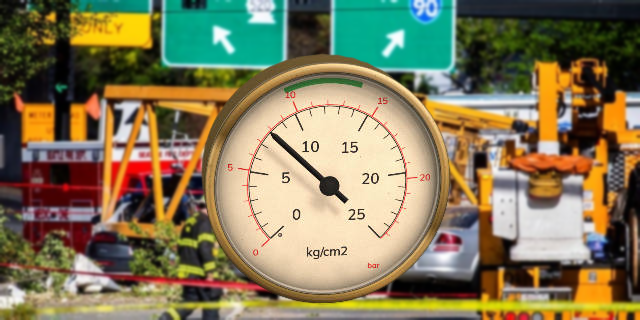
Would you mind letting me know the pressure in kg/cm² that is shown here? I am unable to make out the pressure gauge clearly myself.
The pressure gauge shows 8 kg/cm²
